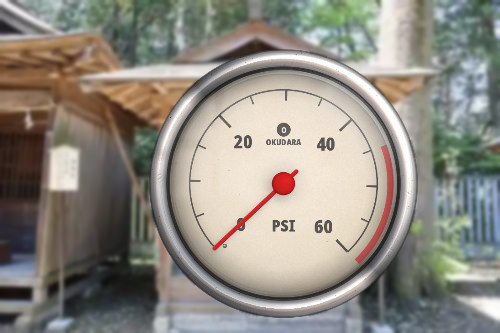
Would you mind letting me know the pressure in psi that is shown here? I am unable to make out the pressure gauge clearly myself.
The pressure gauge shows 0 psi
